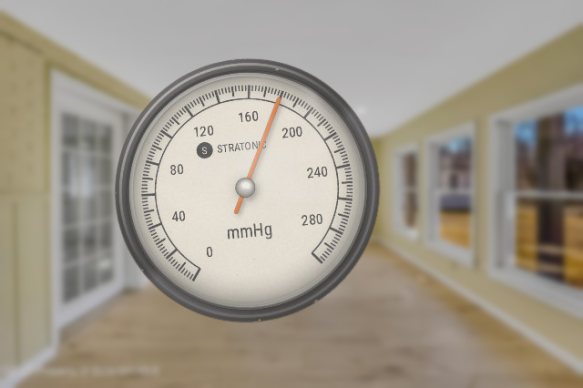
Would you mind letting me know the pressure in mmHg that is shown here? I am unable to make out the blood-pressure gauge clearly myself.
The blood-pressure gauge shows 180 mmHg
